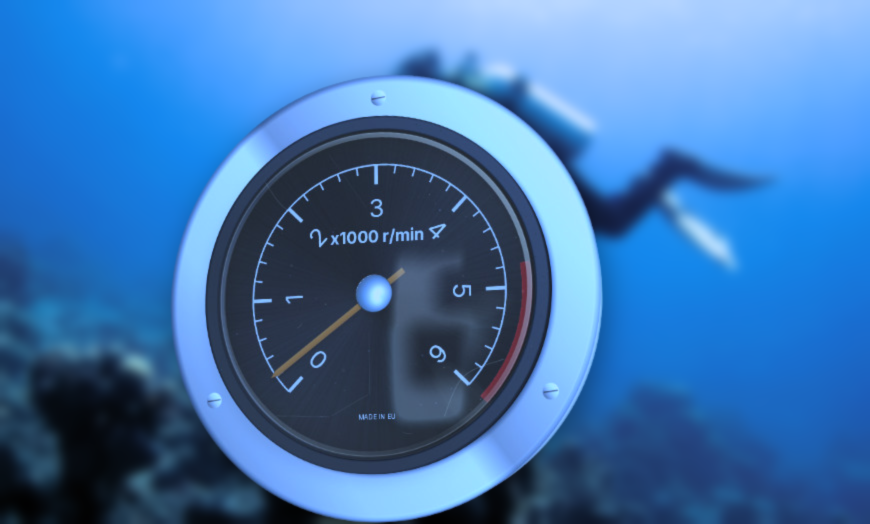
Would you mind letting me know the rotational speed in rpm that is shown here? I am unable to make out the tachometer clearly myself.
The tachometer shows 200 rpm
